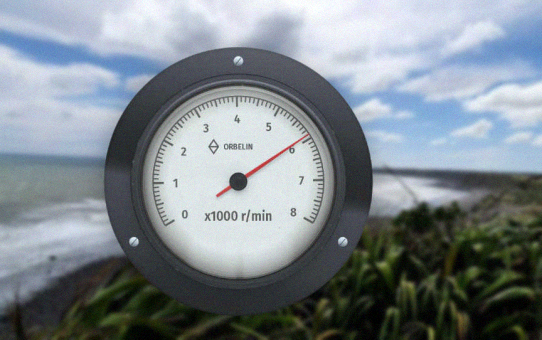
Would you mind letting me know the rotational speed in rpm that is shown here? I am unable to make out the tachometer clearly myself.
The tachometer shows 5900 rpm
